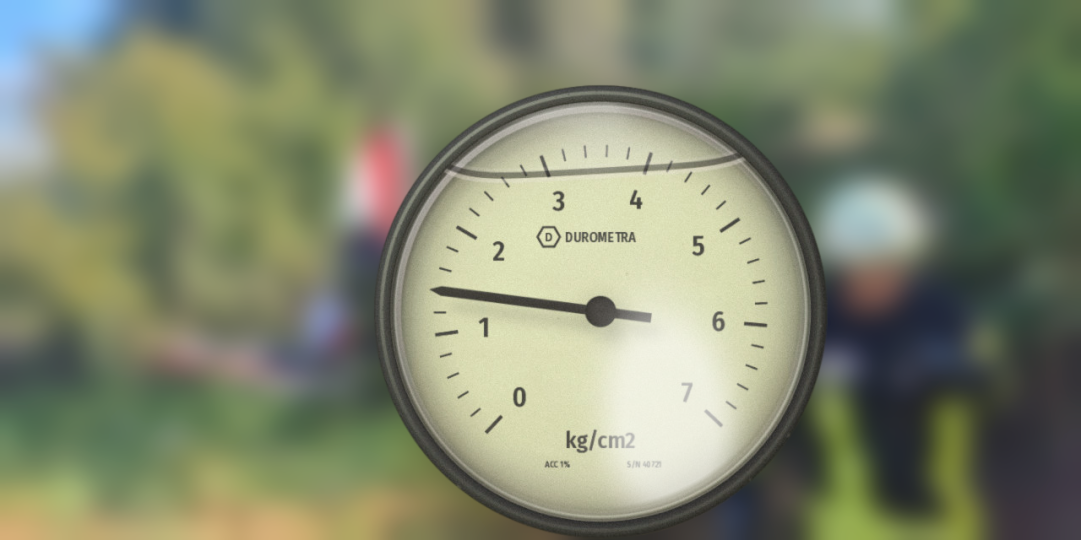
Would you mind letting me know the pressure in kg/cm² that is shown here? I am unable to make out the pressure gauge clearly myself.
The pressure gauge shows 1.4 kg/cm²
